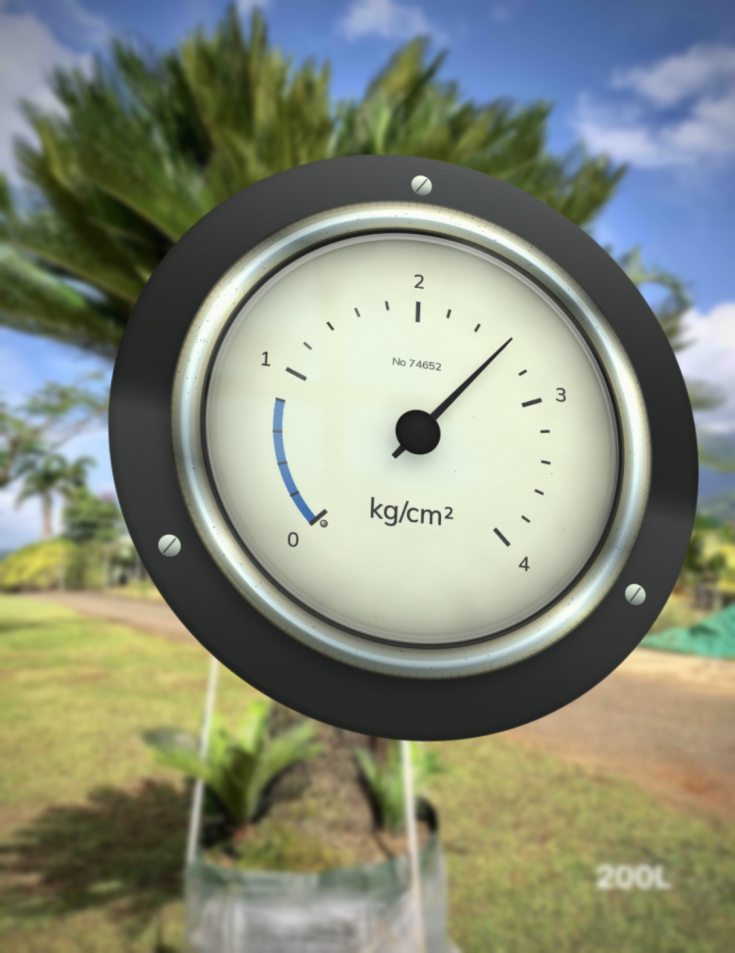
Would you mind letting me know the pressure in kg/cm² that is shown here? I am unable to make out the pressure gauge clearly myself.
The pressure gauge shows 2.6 kg/cm²
